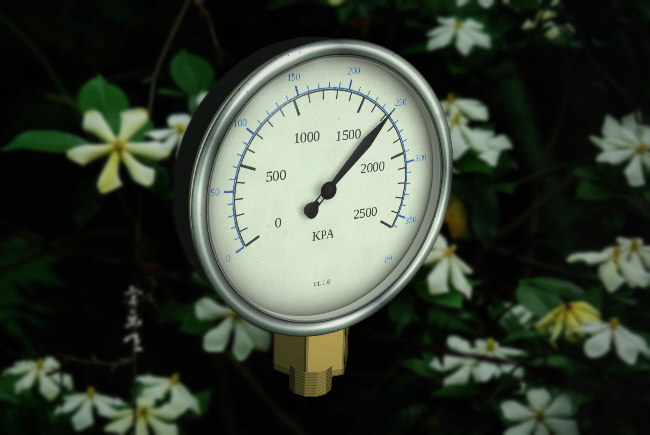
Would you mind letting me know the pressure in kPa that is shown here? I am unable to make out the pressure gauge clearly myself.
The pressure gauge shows 1700 kPa
